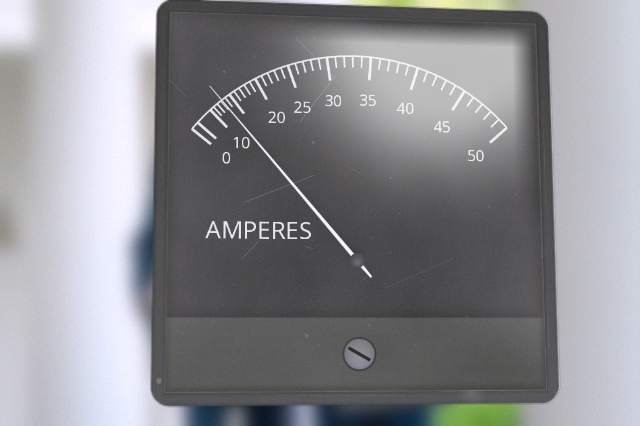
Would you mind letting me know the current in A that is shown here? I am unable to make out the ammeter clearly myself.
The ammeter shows 13 A
